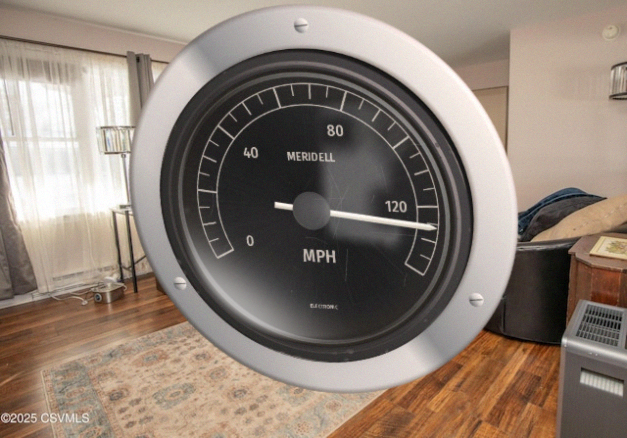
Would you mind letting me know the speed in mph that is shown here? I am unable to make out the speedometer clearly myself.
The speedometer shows 125 mph
